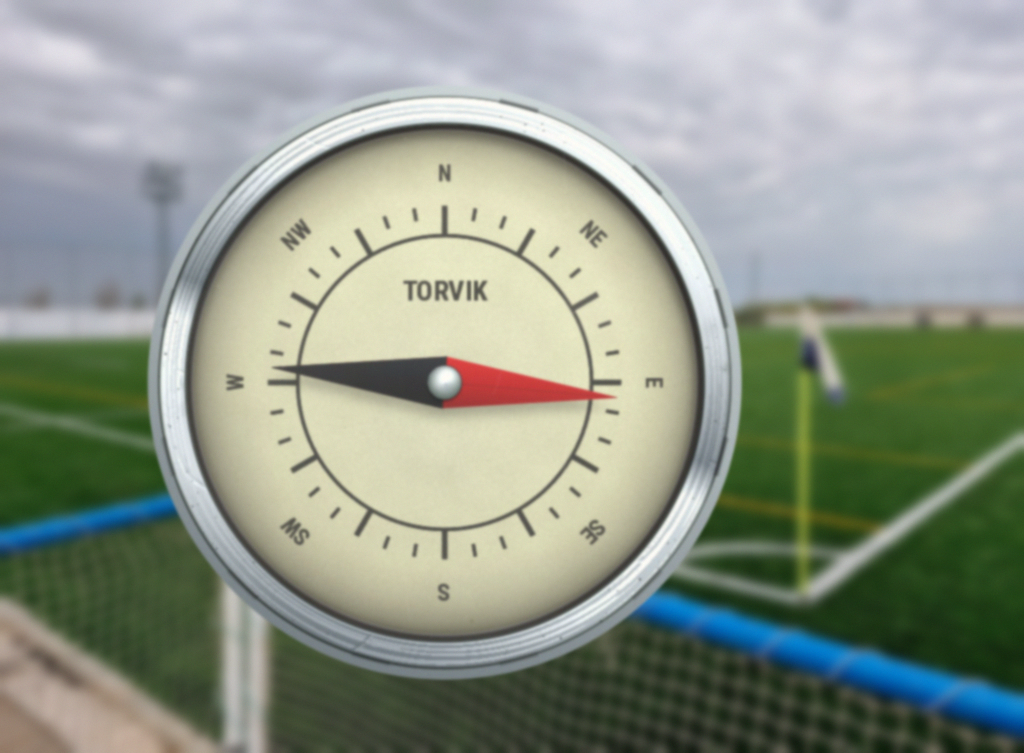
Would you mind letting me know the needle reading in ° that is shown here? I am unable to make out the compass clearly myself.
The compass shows 95 °
